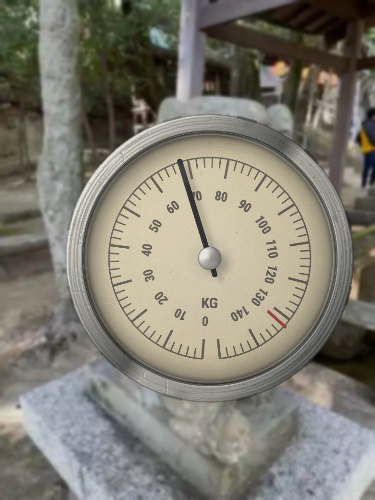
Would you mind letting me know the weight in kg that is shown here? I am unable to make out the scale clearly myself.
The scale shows 68 kg
